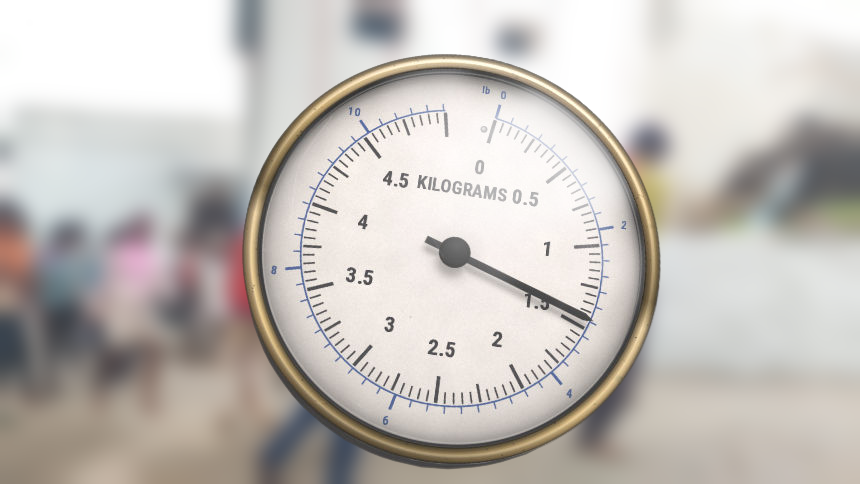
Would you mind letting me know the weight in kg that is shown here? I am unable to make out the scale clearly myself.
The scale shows 1.45 kg
